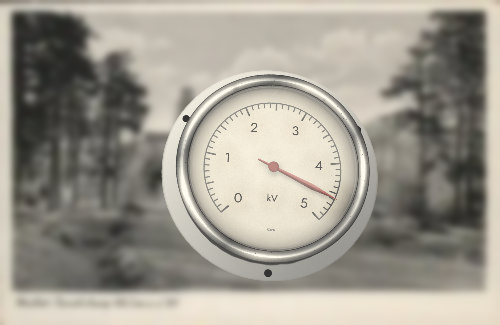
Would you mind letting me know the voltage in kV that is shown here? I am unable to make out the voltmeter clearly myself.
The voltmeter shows 4.6 kV
